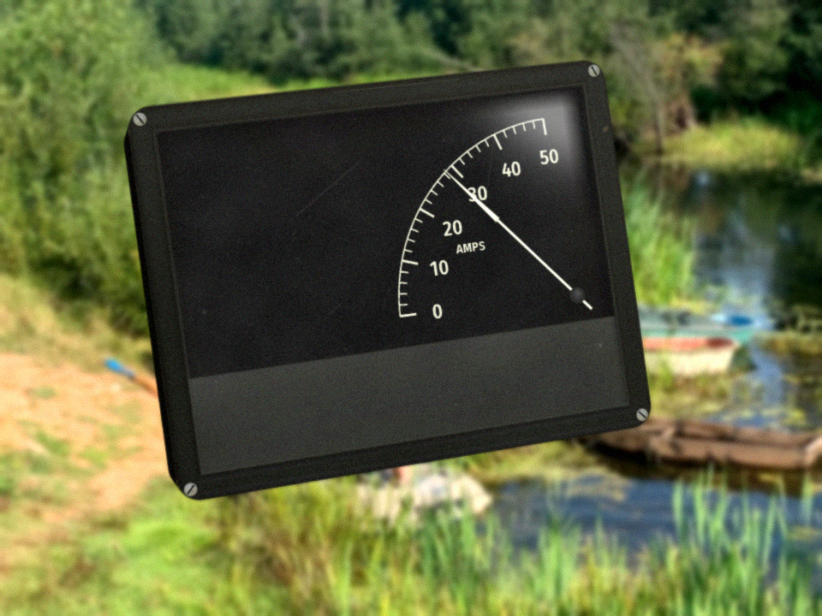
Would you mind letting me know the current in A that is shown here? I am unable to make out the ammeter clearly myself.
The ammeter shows 28 A
